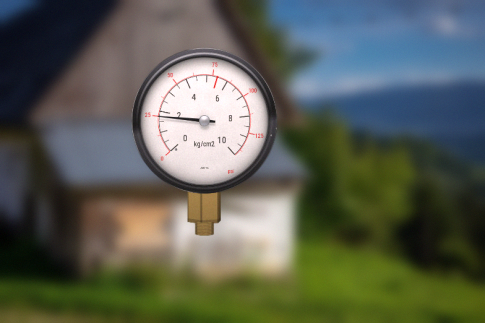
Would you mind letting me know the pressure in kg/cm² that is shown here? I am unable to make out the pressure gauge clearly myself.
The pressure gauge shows 1.75 kg/cm²
